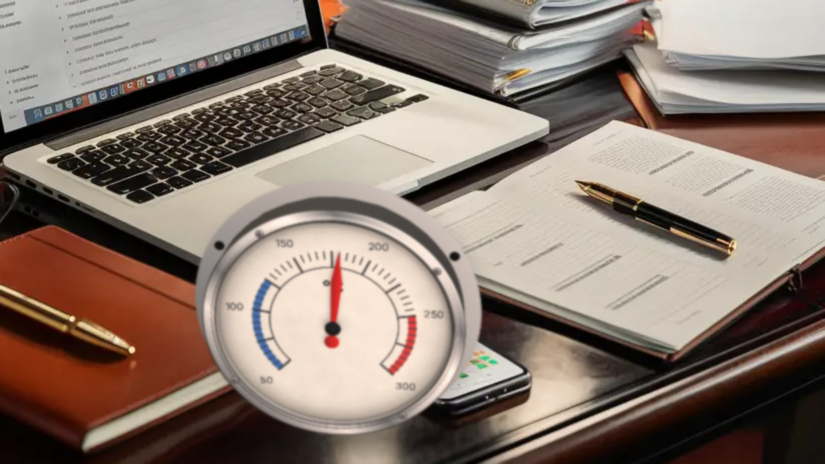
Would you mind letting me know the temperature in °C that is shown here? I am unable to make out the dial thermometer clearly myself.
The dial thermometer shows 180 °C
